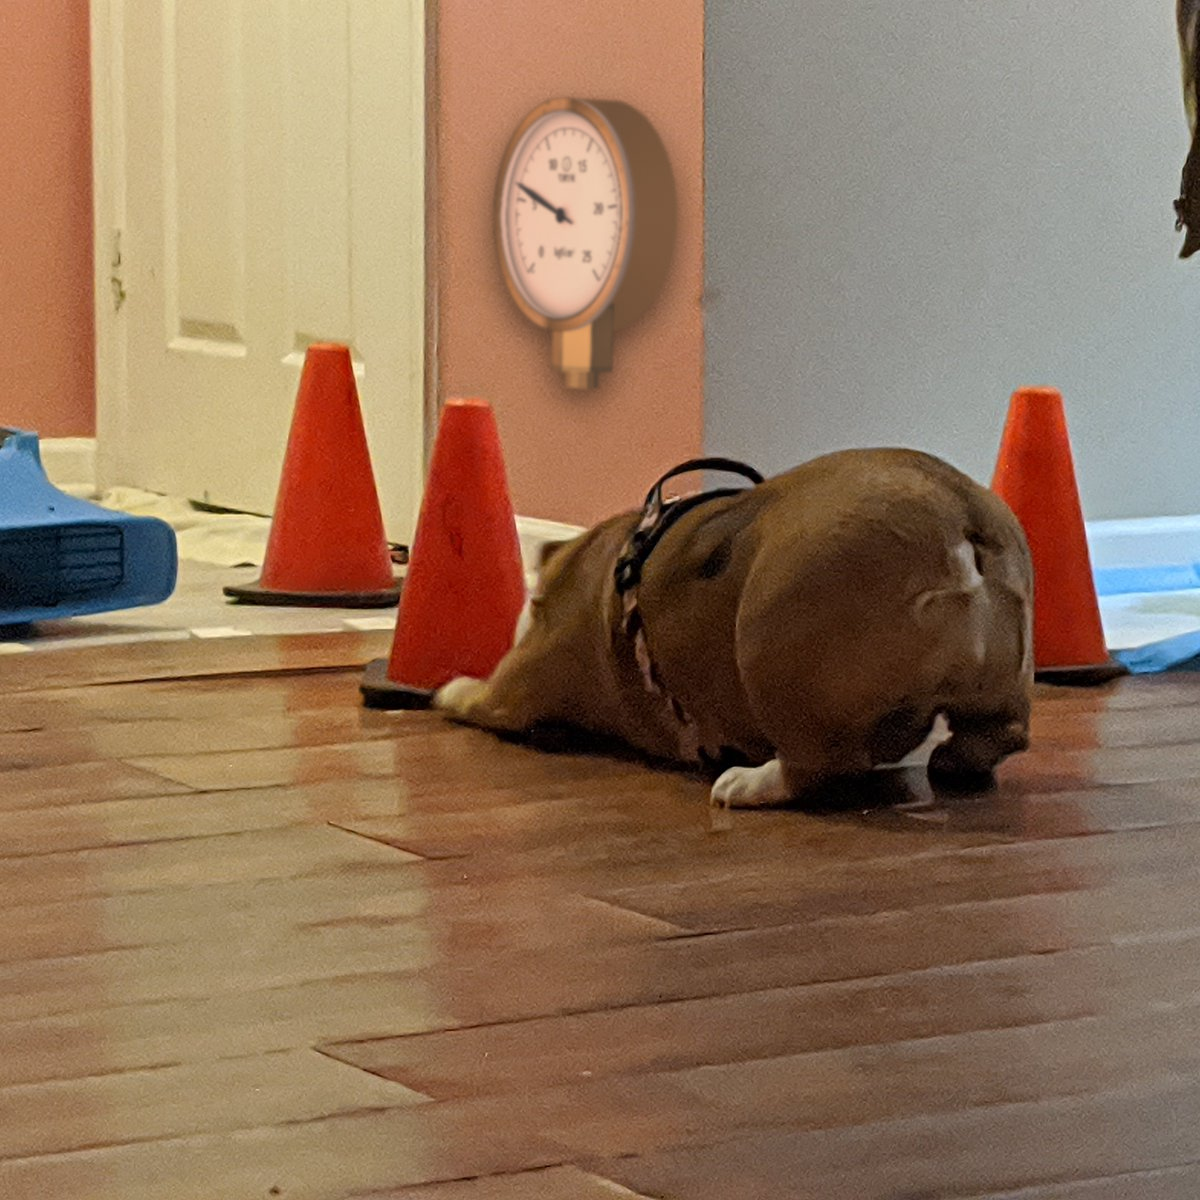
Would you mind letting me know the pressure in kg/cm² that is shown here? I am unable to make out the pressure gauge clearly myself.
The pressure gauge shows 6 kg/cm²
